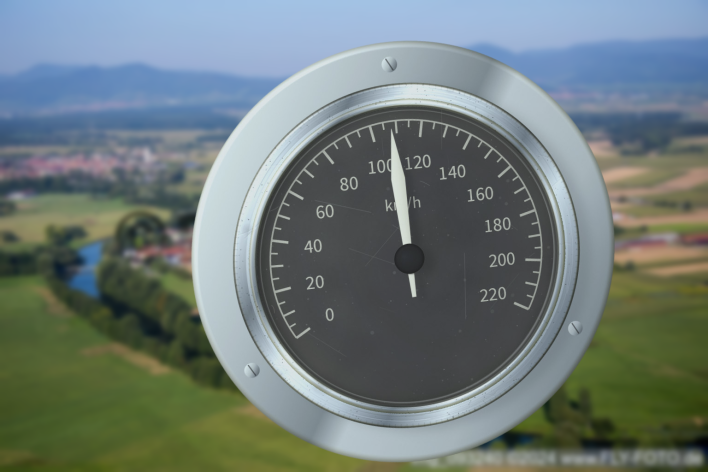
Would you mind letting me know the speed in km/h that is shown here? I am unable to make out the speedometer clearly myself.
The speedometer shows 107.5 km/h
